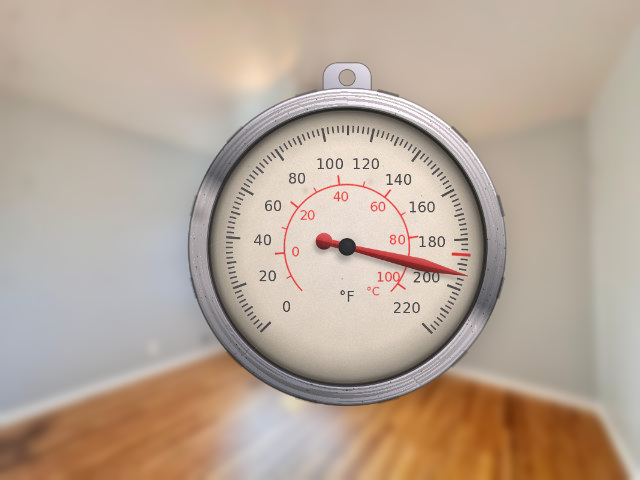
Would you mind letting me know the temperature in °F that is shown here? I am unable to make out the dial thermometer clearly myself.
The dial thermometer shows 194 °F
